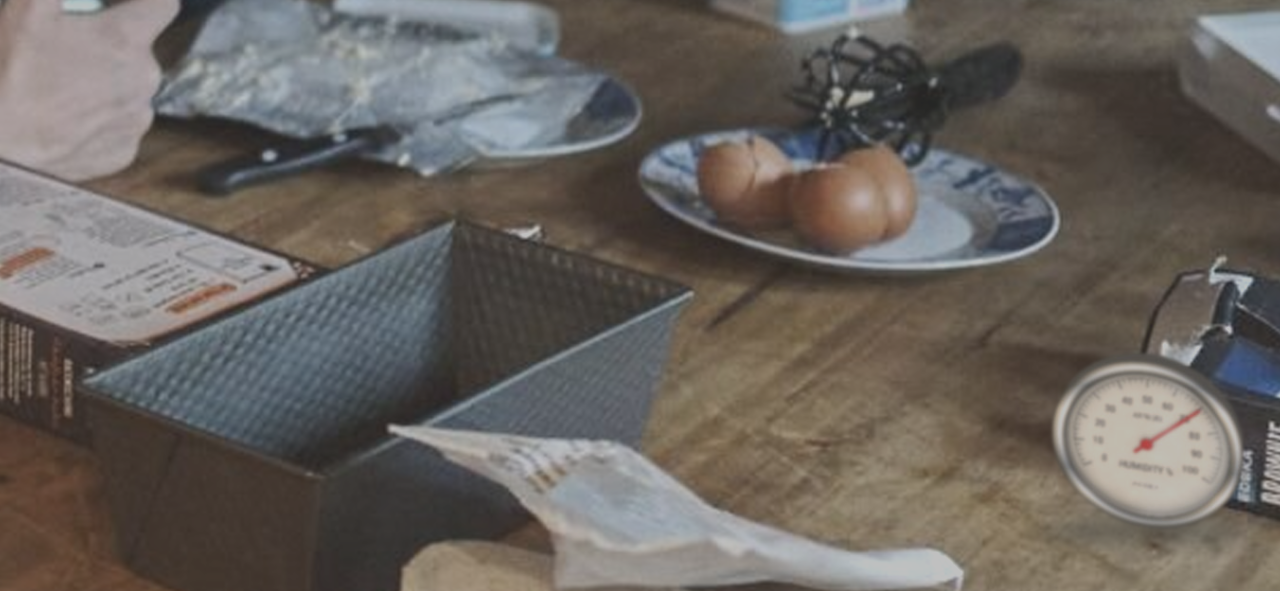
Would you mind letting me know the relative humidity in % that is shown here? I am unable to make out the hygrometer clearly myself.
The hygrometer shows 70 %
